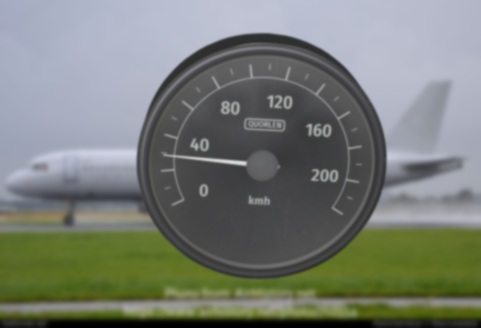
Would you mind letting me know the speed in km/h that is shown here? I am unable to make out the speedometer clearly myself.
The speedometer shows 30 km/h
